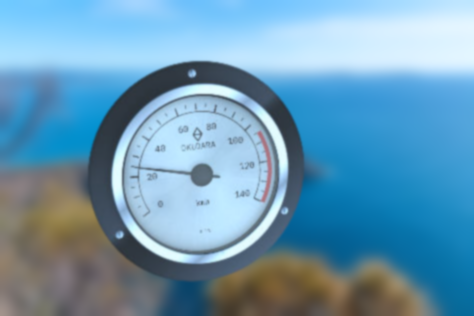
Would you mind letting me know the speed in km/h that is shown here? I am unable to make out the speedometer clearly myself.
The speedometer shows 25 km/h
